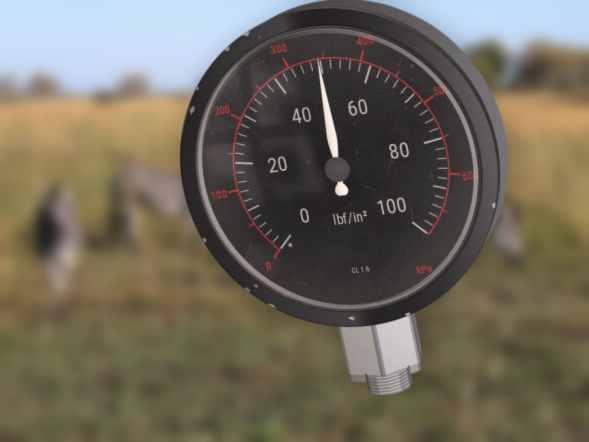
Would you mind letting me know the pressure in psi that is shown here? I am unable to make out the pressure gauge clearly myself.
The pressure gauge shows 50 psi
